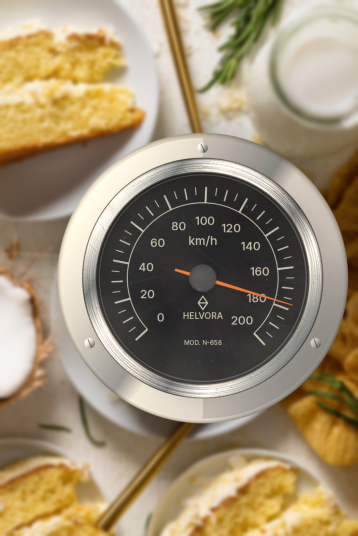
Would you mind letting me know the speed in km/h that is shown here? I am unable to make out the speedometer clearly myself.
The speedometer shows 177.5 km/h
